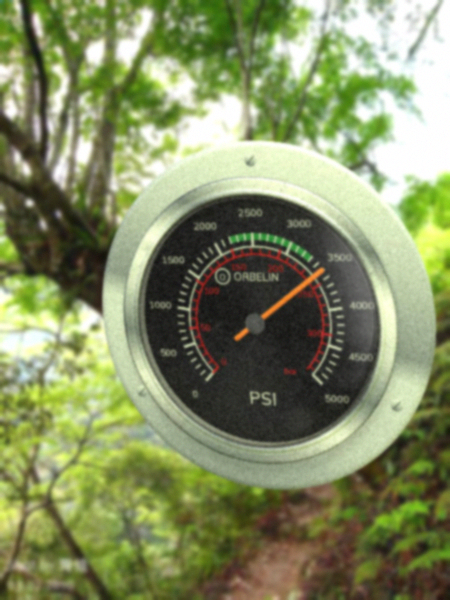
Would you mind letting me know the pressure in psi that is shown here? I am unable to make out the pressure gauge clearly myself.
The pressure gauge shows 3500 psi
